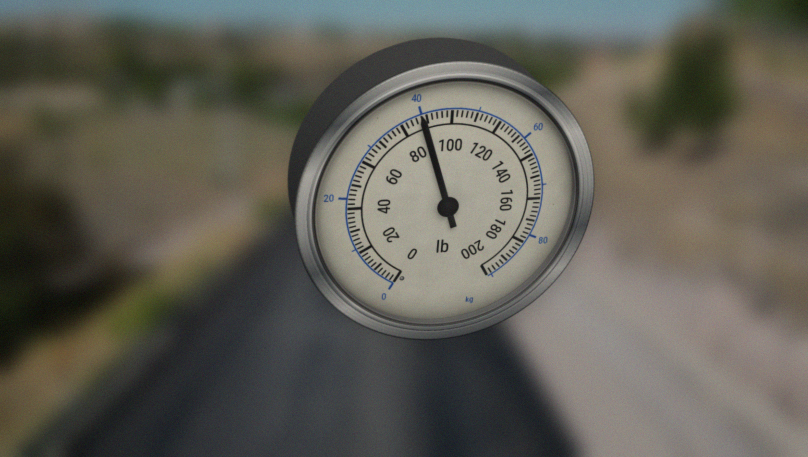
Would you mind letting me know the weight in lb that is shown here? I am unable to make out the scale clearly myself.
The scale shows 88 lb
